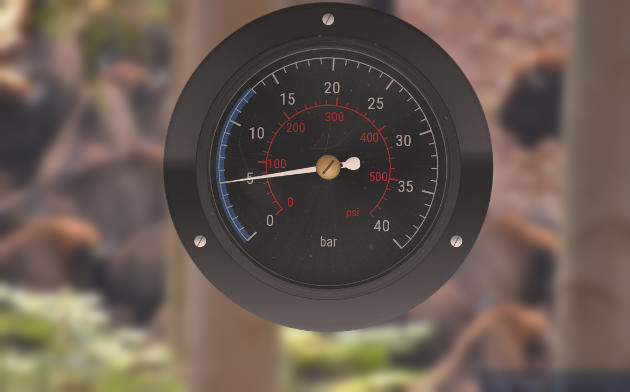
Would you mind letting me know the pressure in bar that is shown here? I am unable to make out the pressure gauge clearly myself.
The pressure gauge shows 5 bar
